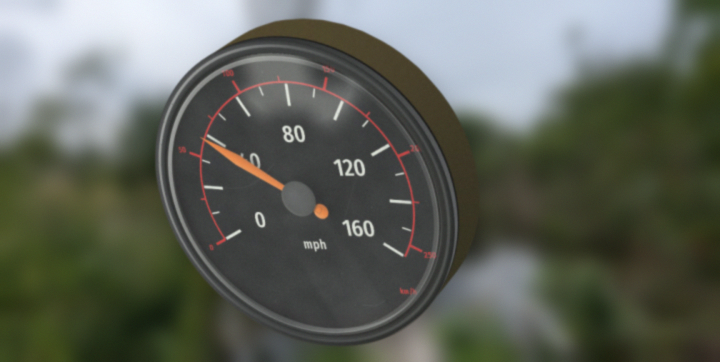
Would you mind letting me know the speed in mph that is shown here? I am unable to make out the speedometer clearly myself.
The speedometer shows 40 mph
